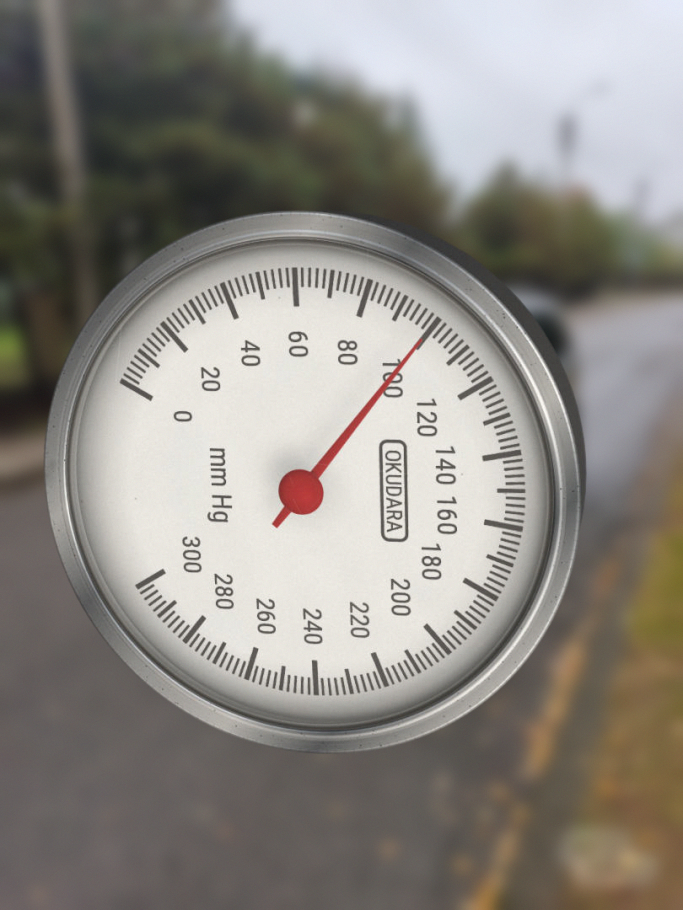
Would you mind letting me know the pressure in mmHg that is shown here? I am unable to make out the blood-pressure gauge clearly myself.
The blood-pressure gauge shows 100 mmHg
